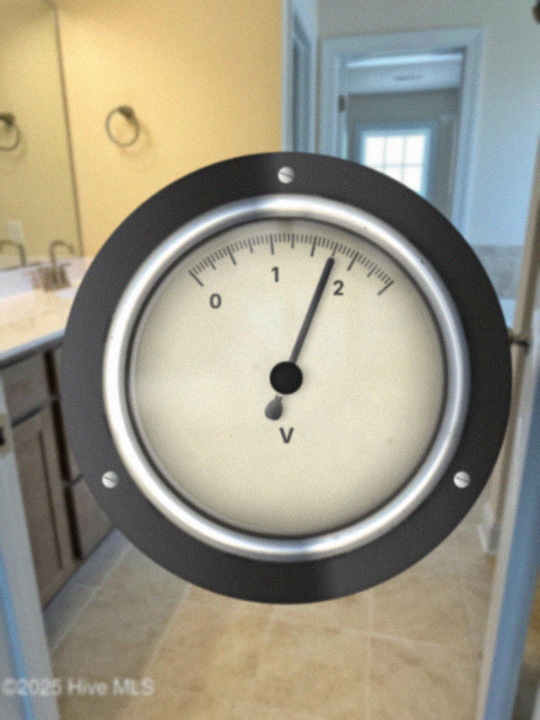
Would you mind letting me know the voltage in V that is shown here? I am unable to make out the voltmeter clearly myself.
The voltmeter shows 1.75 V
